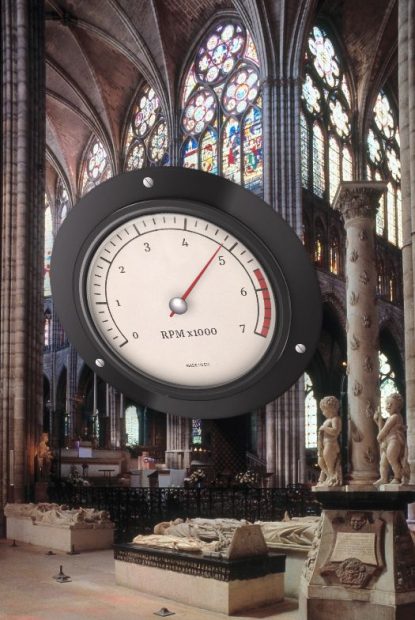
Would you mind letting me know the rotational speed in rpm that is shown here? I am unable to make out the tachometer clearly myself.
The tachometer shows 4800 rpm
